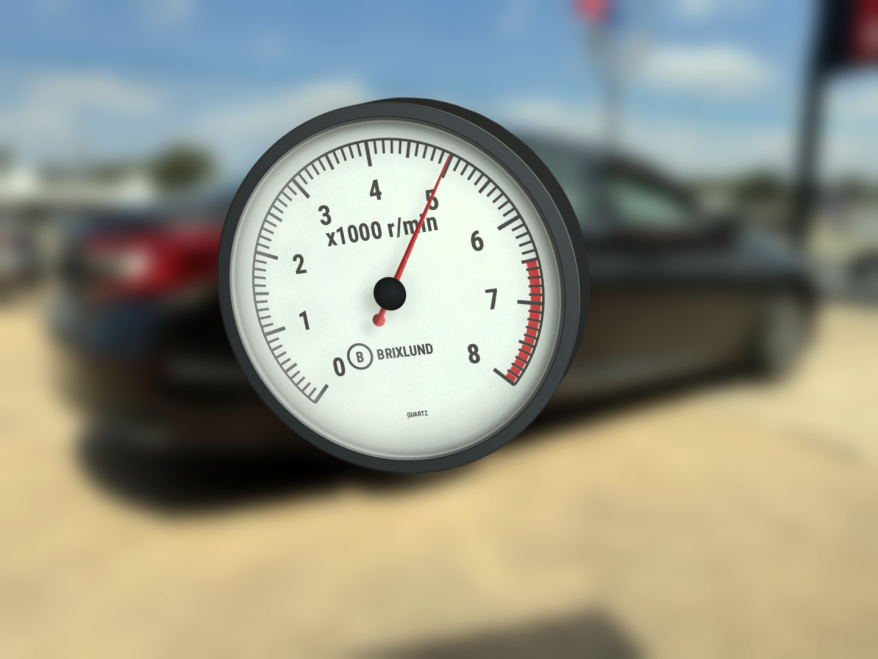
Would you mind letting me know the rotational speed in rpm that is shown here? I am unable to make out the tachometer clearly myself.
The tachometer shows 5000 rpm
